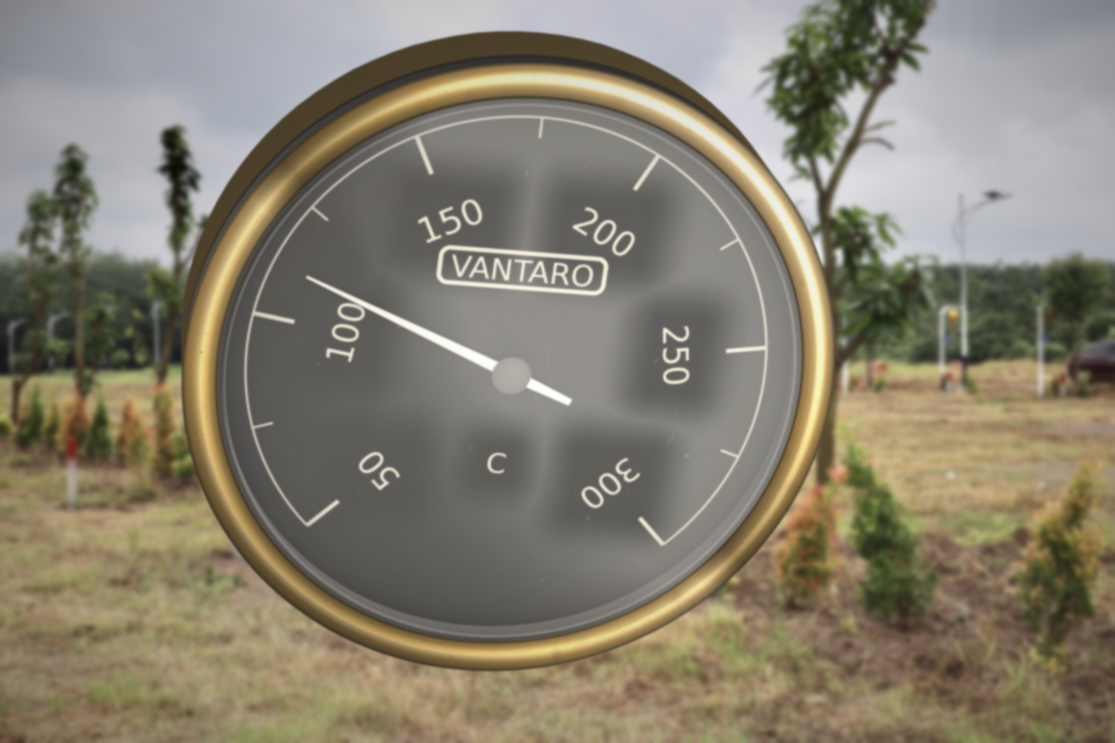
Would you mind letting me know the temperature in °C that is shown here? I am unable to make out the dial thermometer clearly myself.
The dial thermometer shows 112.5 °C
